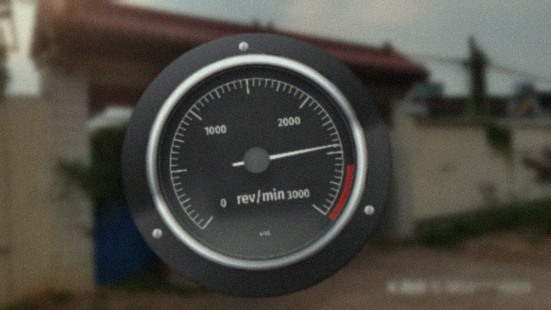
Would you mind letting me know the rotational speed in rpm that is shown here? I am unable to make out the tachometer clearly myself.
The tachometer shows 2450 rpm
